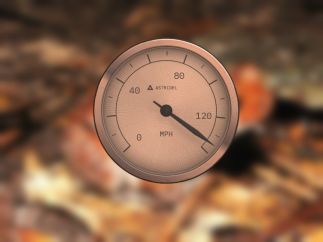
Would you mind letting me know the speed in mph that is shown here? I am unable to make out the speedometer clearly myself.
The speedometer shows 135 mph
